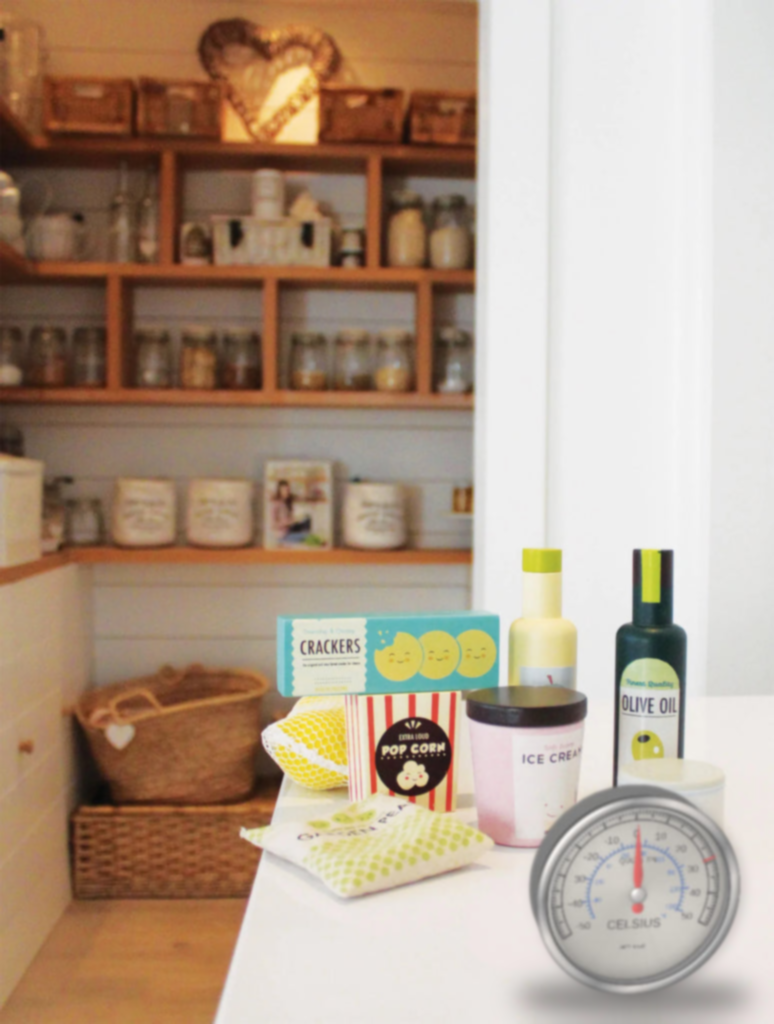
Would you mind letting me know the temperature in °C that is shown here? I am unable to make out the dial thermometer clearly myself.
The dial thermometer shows 0 °C
